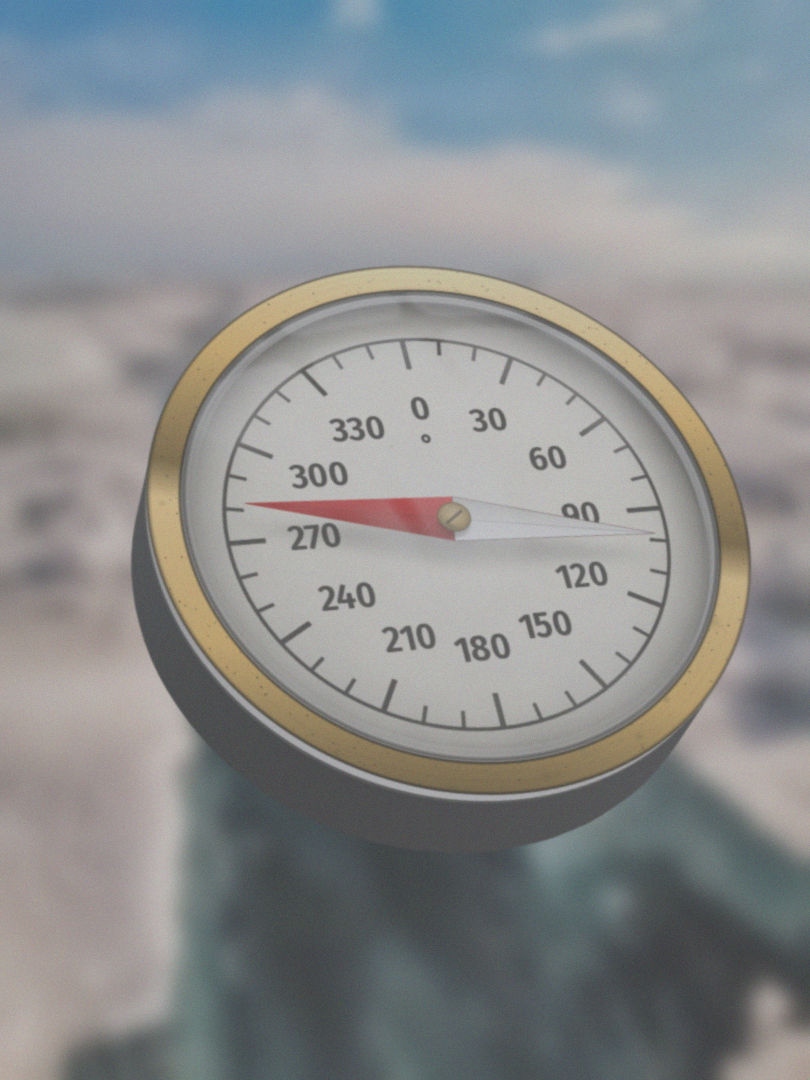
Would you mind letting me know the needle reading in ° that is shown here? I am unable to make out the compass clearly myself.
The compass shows 280 °
